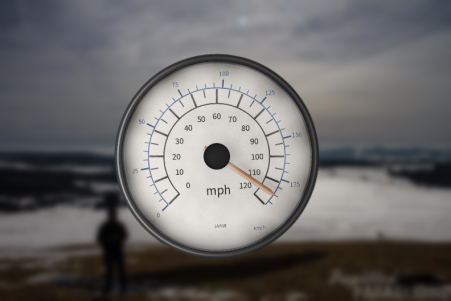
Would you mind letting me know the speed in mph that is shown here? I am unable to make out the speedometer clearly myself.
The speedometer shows 115 mph
